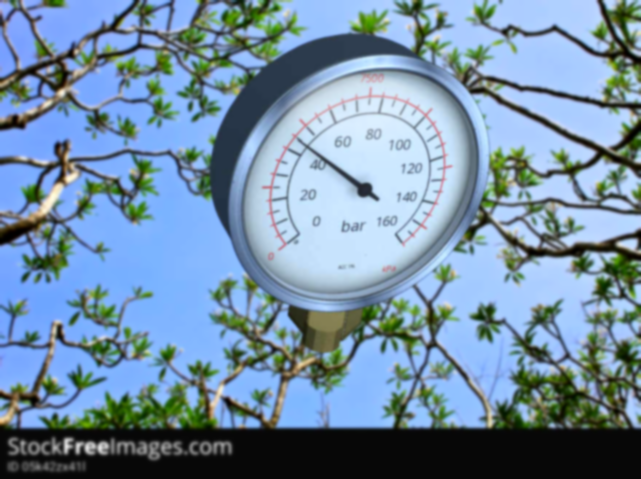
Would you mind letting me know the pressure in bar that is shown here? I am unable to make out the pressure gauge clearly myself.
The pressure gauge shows 45 bar
